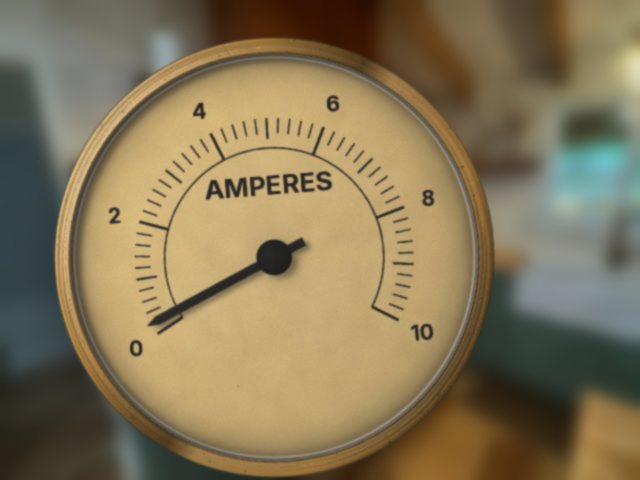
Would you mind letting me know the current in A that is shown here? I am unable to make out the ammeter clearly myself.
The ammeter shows 0.2 A
